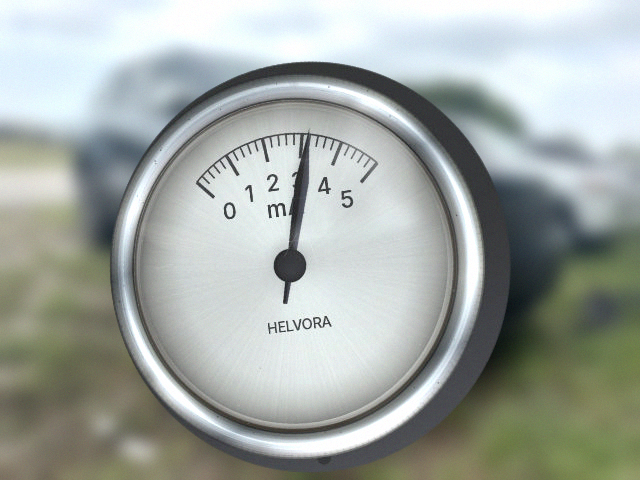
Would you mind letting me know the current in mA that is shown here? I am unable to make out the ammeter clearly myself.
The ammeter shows 3.2 mA
